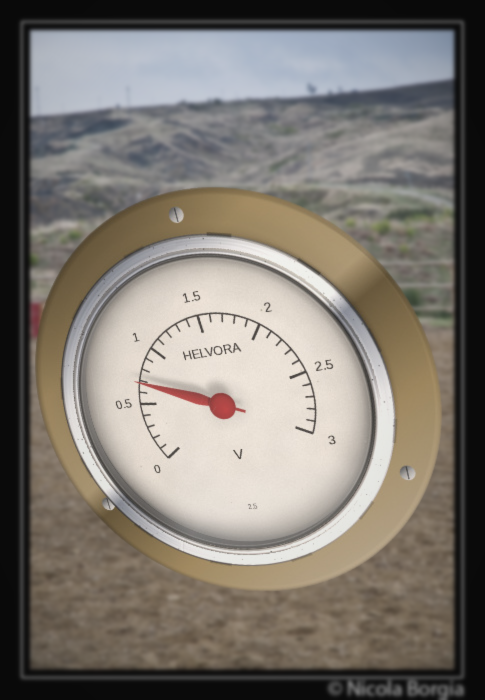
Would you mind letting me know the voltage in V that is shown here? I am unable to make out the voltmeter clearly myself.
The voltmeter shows 0.7 V
